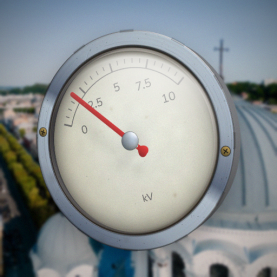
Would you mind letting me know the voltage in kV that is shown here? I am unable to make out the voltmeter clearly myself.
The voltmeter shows 2 kV
